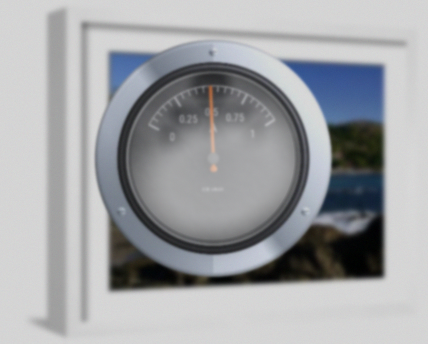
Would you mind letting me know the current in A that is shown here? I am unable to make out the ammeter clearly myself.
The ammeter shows 0.5 A
